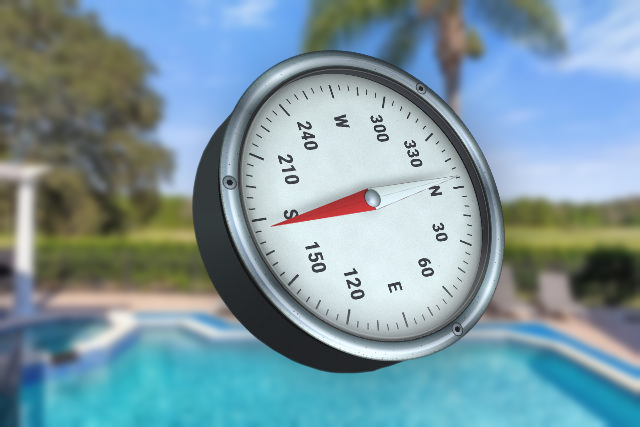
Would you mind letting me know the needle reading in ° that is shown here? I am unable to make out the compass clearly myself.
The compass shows 175 °
